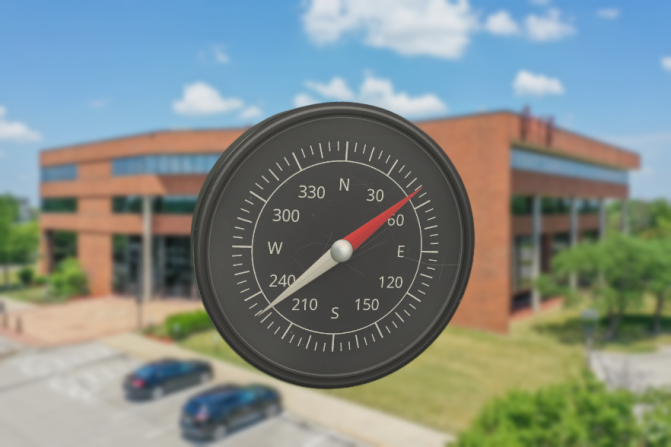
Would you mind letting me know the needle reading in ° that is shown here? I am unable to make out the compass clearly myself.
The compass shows 50 °
